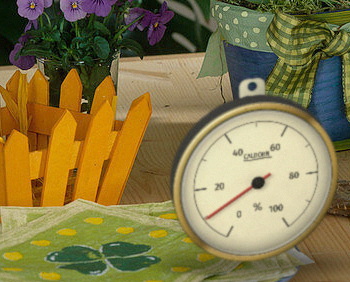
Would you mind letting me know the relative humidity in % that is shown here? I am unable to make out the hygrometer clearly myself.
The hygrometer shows 10 %
